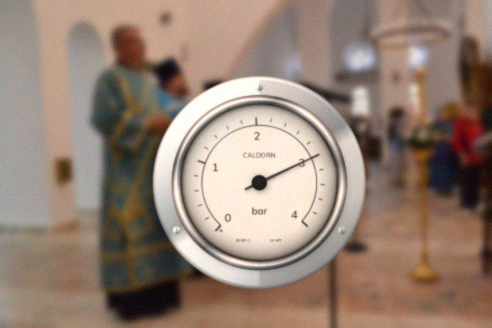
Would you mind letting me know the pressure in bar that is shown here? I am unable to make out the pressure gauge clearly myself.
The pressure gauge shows 3 bar
